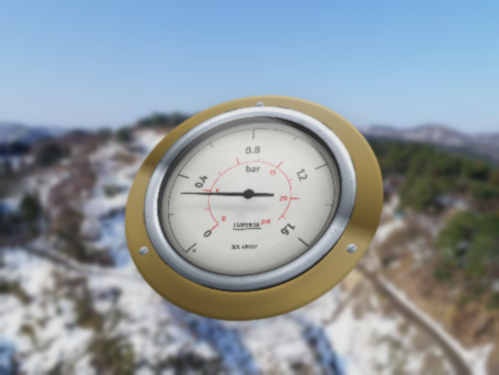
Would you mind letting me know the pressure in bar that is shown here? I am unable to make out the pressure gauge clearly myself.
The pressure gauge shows 0.3 bar
